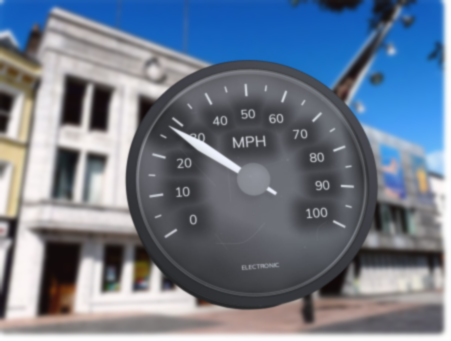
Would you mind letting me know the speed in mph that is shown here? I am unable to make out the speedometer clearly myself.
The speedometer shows 27.5 mph
